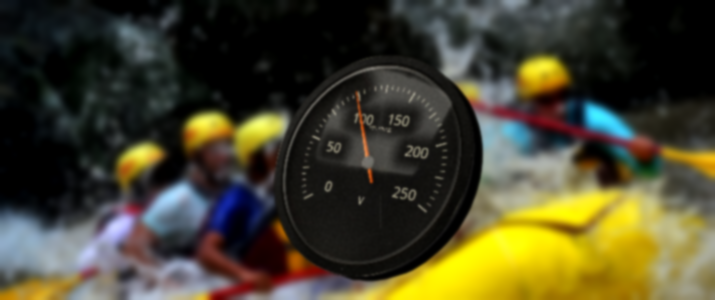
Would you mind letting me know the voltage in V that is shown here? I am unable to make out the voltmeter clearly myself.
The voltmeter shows 100 V
